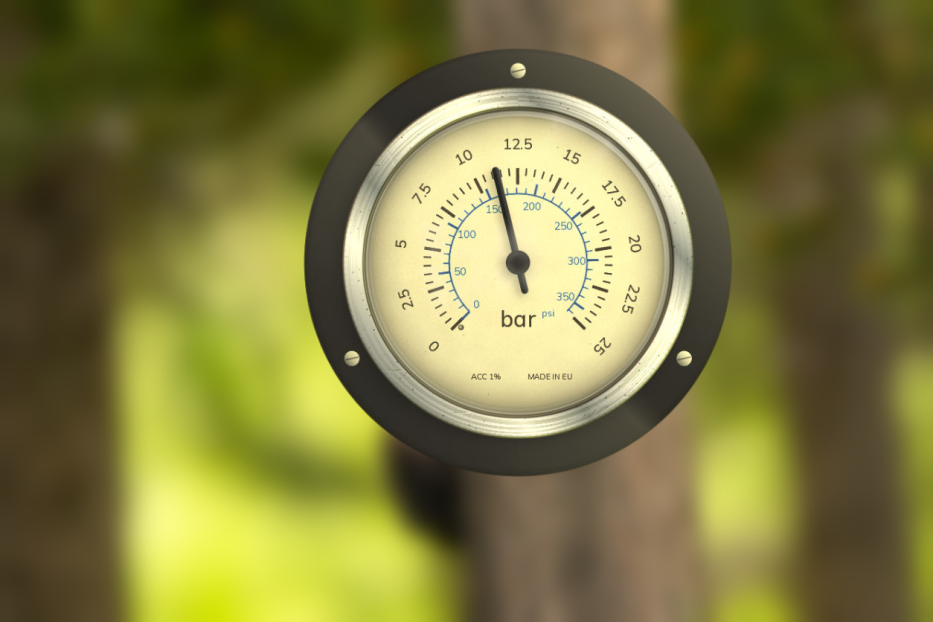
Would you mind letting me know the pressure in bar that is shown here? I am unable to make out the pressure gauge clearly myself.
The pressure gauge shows 11.25 bar
